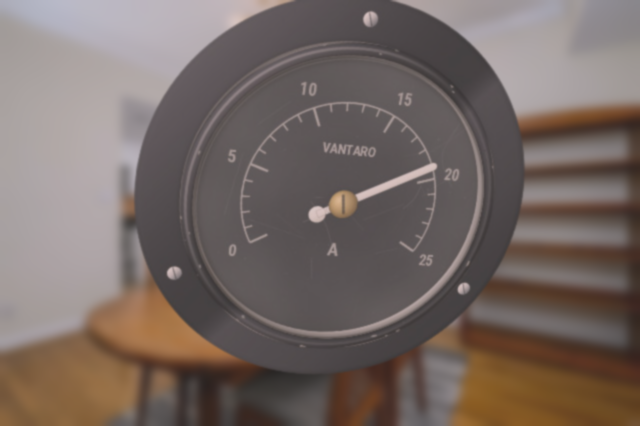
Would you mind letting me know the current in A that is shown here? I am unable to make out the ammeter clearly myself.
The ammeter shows 19 A
